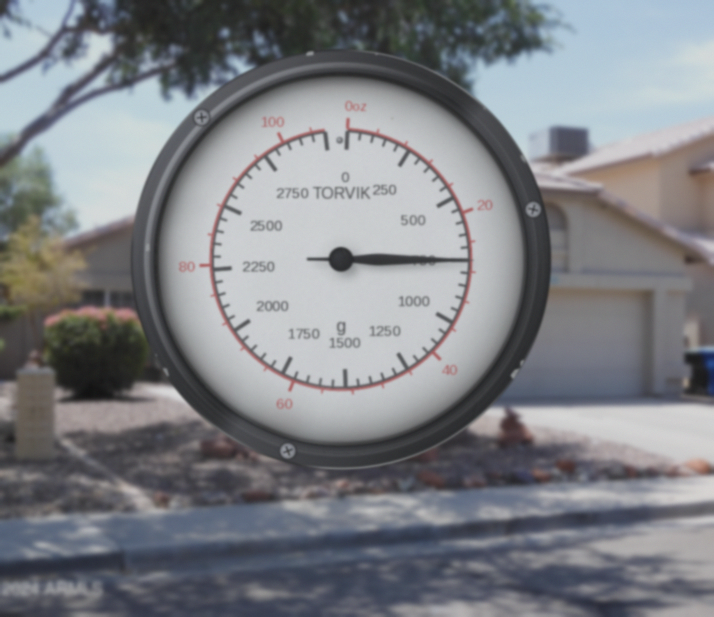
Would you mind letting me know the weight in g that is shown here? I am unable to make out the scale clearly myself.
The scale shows 750 g
